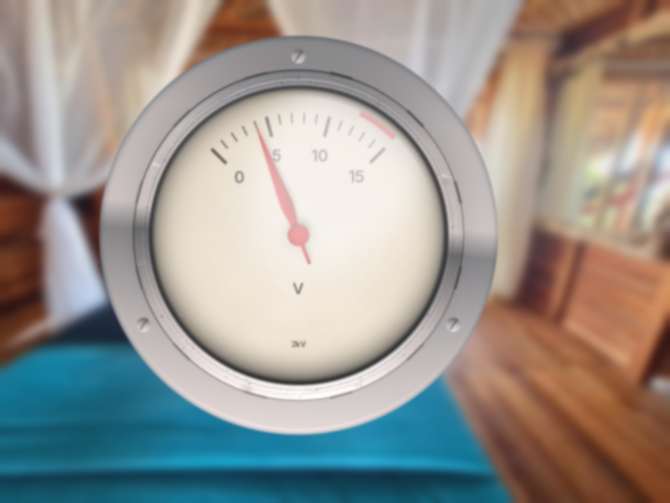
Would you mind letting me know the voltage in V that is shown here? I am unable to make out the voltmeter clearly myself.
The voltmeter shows 4 V
